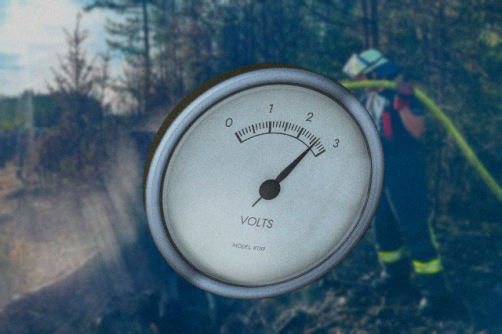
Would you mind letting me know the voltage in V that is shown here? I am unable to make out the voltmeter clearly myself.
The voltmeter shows 2.5 V
